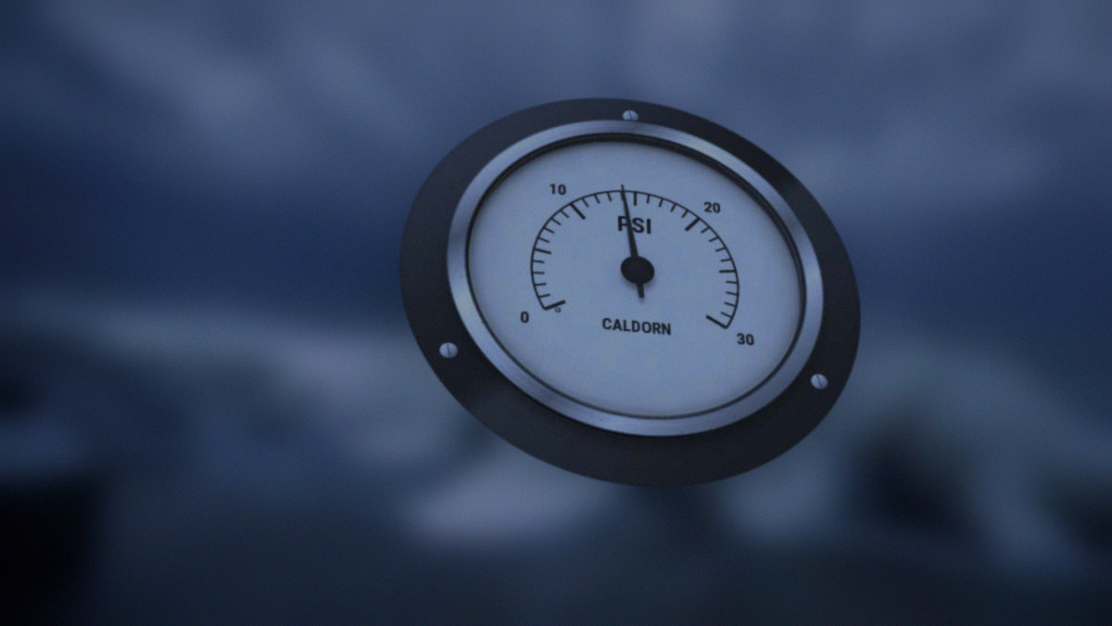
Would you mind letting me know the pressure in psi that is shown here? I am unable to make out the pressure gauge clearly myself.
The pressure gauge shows 14 psi
